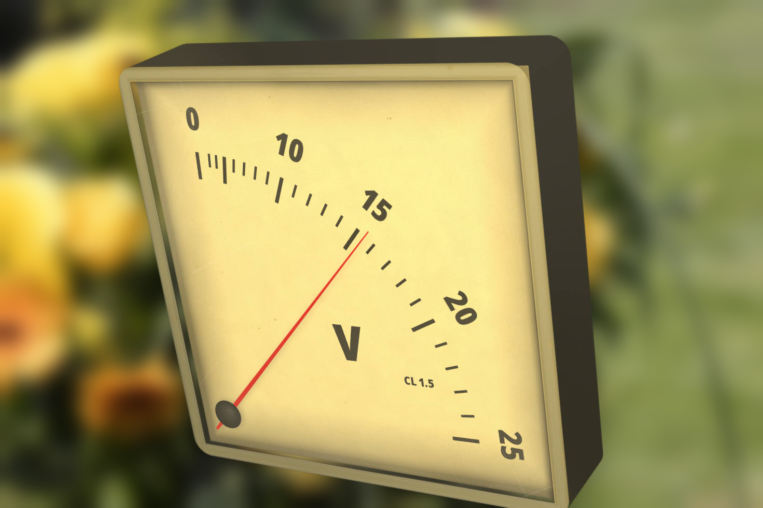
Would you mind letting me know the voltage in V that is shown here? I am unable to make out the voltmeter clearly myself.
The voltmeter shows 15.5 V
